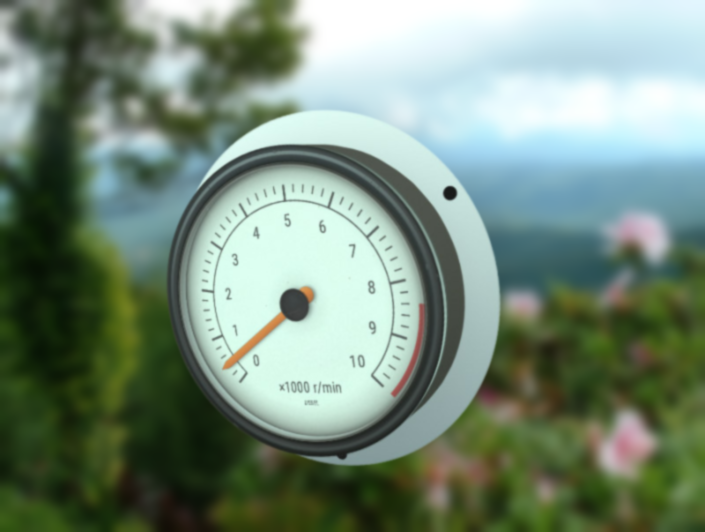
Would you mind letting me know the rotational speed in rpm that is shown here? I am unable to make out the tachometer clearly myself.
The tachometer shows 400 rpm
